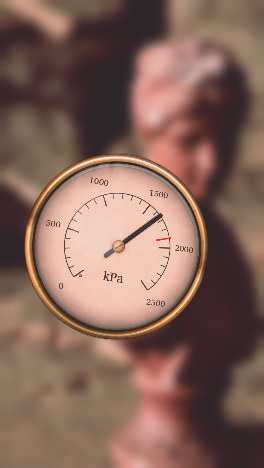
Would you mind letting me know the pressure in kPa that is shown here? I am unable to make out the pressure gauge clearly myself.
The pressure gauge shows 1650 kPa
